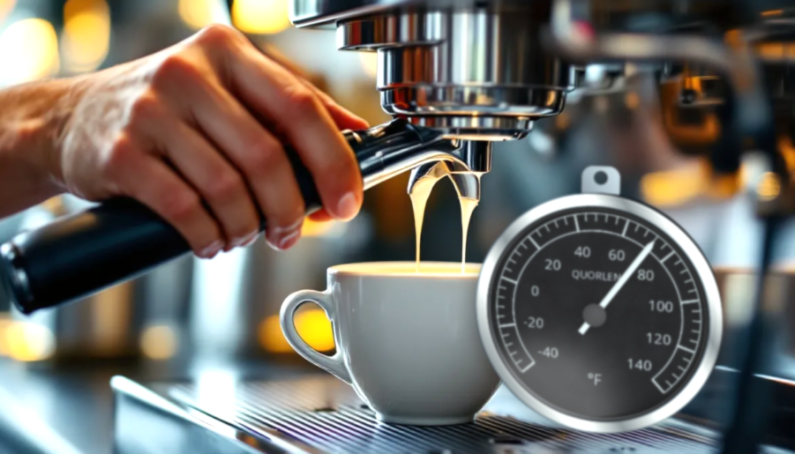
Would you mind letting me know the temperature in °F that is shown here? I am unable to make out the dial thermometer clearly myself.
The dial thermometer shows 72 °F
